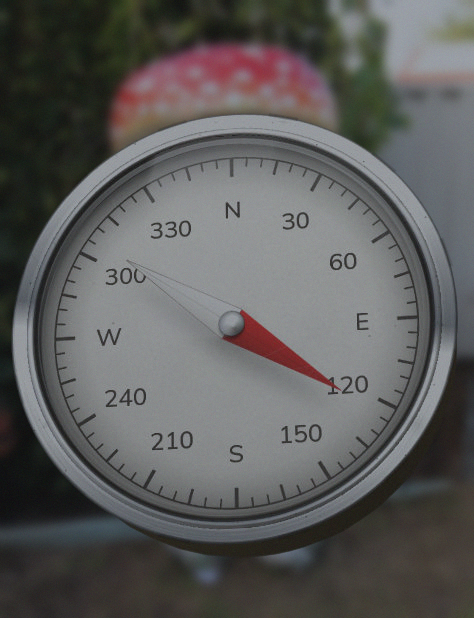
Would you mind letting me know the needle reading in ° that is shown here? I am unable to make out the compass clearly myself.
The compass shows 125 °
